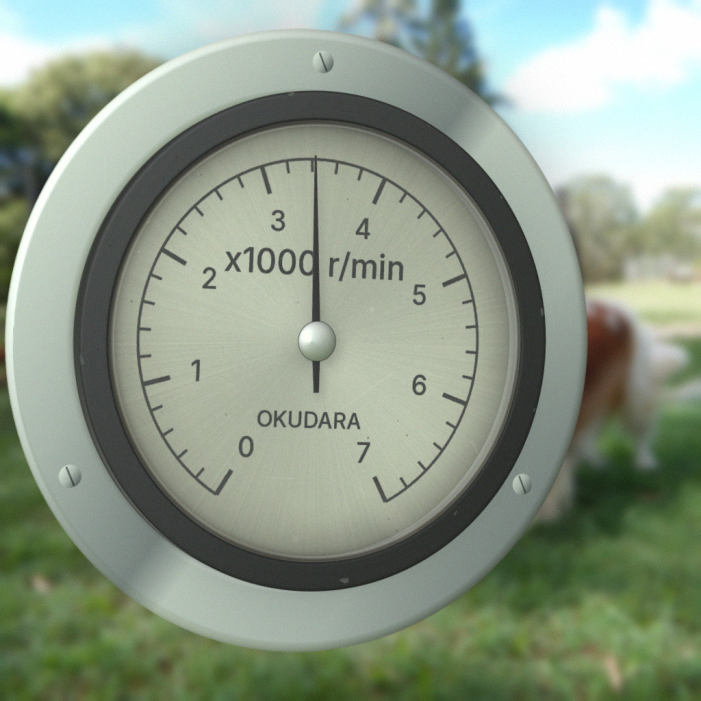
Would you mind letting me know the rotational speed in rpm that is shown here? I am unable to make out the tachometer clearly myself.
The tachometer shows 3400 rpm
